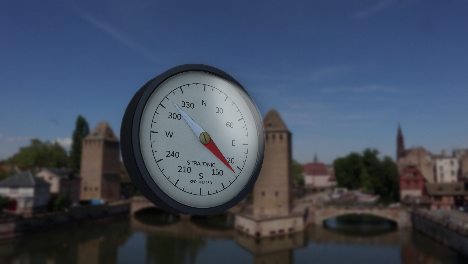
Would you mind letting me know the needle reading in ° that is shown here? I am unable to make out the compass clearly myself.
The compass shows 130 °
